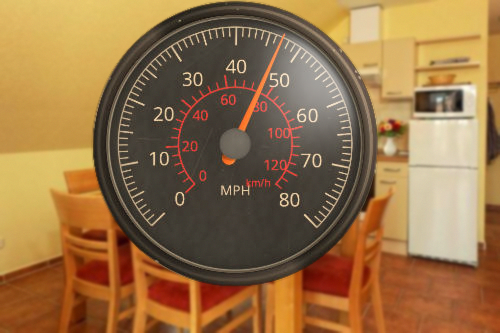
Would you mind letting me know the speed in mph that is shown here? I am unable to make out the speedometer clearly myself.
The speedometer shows 47 mph
